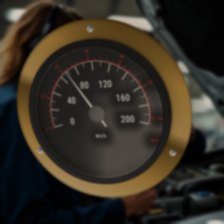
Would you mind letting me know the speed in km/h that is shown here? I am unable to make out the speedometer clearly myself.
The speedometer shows 70 km/h
